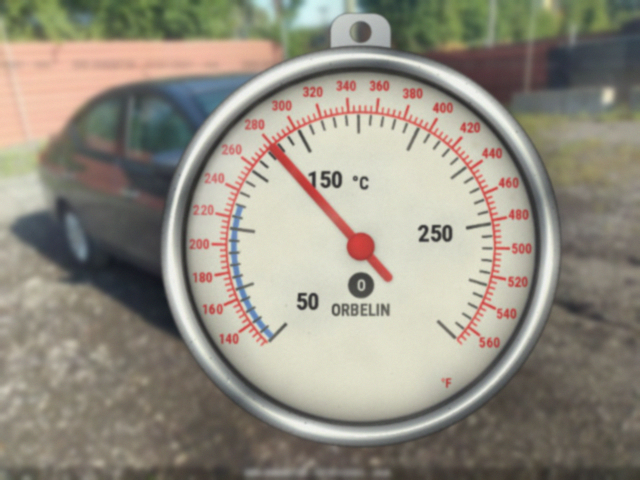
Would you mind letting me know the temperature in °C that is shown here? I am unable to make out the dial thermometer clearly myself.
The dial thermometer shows 137.5 °C
